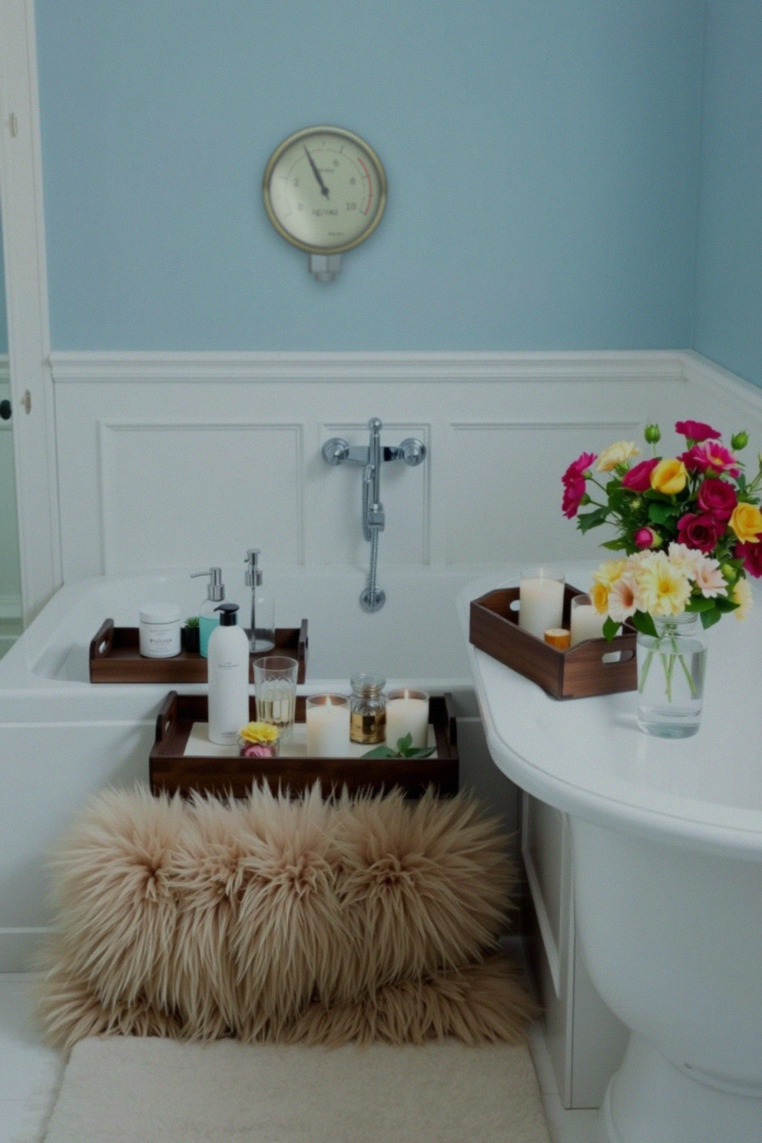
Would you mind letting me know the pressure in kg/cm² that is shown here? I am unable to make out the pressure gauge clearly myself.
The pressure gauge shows 4 kg/cm²
